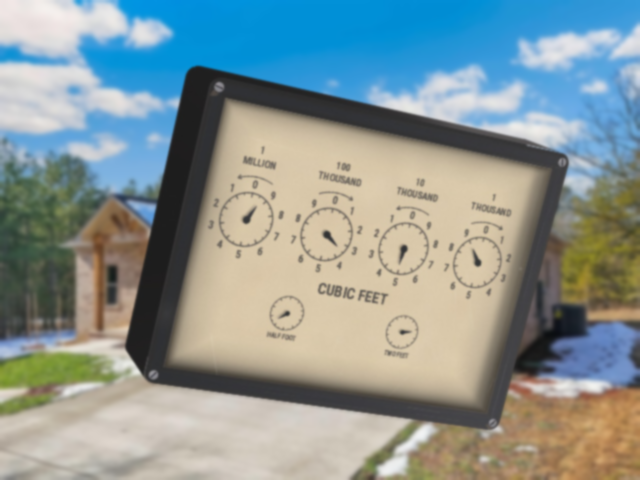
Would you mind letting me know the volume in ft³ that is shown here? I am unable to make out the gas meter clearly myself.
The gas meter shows 934900 ft³
